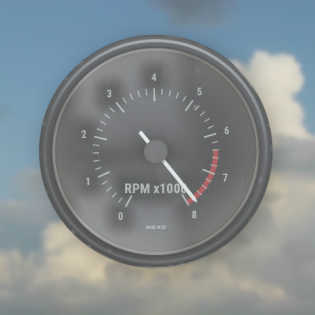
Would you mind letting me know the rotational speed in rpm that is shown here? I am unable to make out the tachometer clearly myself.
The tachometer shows 7800 rpm
